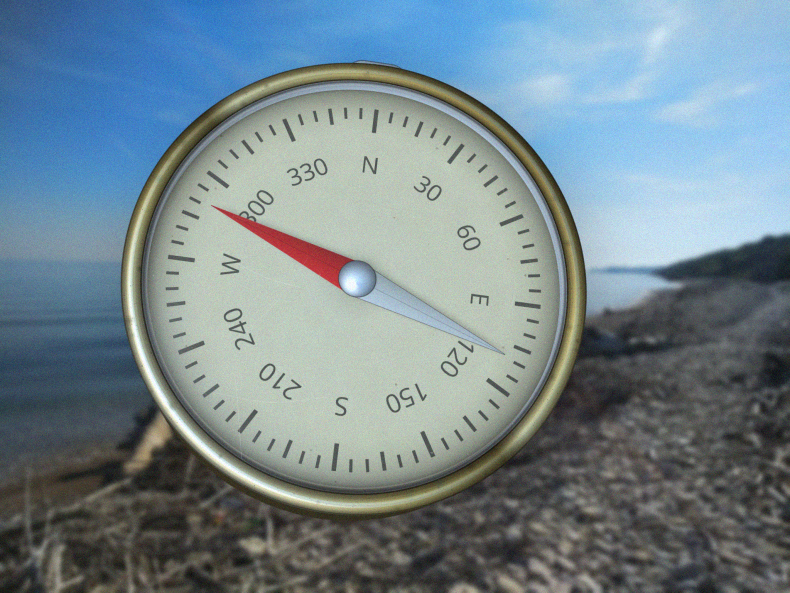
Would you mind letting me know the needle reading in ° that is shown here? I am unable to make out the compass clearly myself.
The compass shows 290 °
